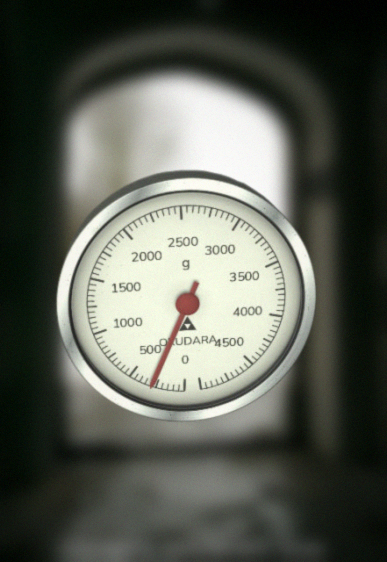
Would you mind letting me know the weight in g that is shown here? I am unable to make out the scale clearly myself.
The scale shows 300 g
